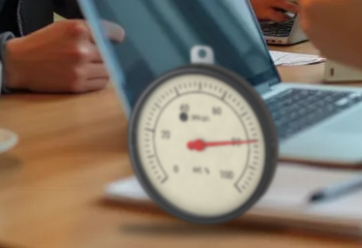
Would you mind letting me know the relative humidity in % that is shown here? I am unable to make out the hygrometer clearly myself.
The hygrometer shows 80 %
